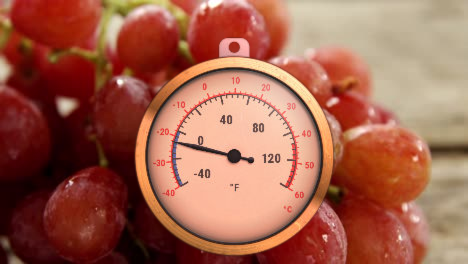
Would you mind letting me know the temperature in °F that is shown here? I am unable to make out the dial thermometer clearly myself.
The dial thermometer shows -8 °F
